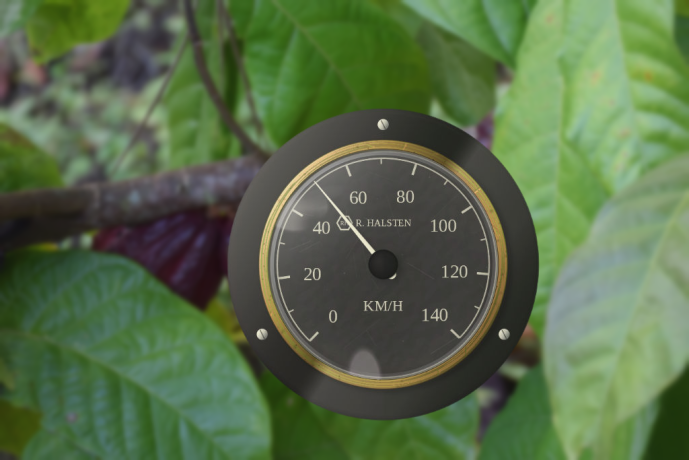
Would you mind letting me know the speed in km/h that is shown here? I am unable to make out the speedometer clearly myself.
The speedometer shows 50 km/h
